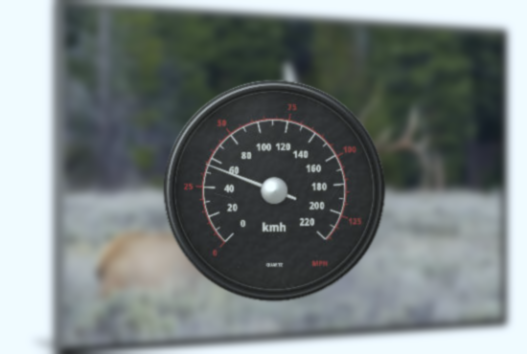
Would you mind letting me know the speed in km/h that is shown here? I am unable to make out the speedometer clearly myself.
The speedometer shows 55 km/h
